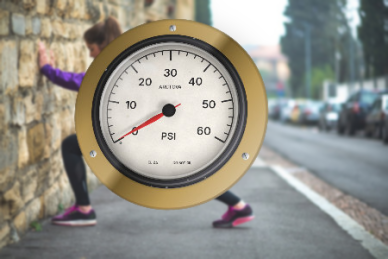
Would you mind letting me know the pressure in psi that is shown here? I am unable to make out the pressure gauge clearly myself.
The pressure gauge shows 0 psi
